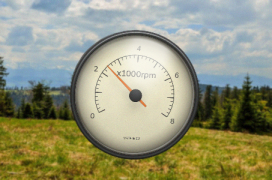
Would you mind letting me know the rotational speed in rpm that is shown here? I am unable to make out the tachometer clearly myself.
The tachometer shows 2400 rpm
